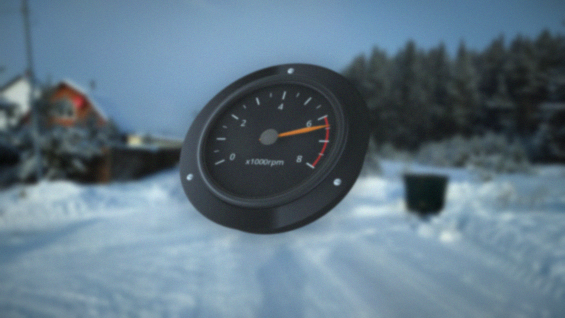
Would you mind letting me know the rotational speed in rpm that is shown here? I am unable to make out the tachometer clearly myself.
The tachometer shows 6500 rpm
